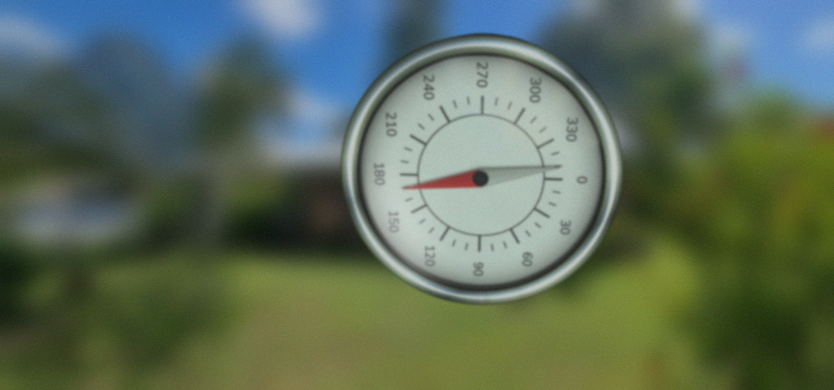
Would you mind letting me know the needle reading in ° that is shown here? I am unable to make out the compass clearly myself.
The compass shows 170 °
